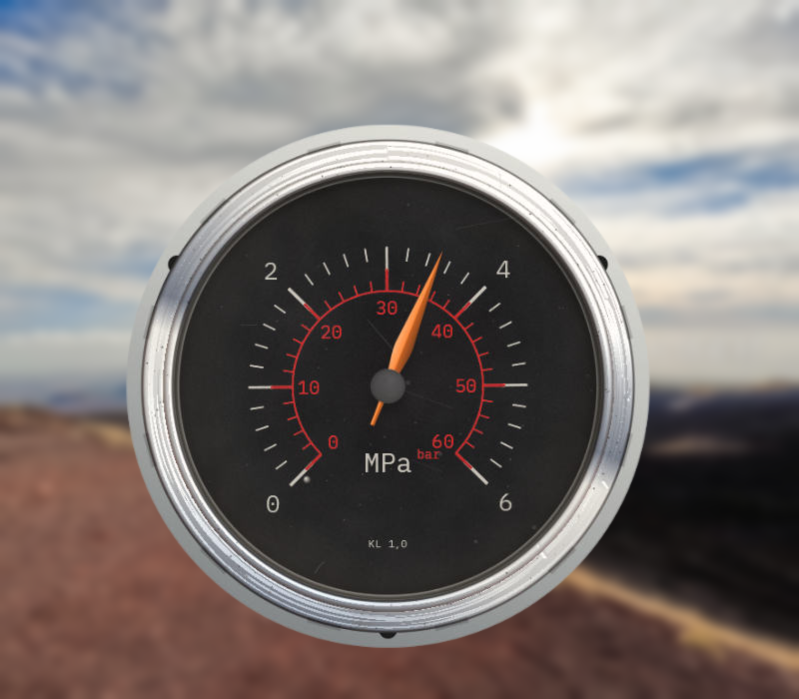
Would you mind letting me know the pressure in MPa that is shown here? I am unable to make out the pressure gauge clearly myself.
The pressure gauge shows 3.5 MPa
